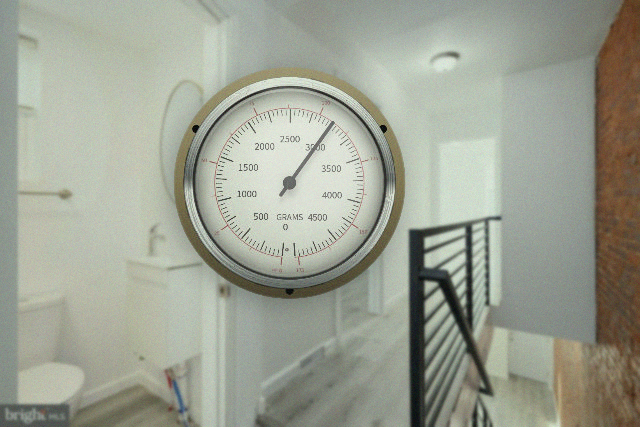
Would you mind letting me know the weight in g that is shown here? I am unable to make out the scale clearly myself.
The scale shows 3000 g
